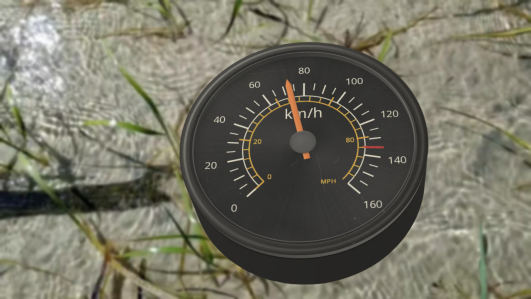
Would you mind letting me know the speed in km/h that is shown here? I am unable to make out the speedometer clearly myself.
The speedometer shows 72.5 km/h
